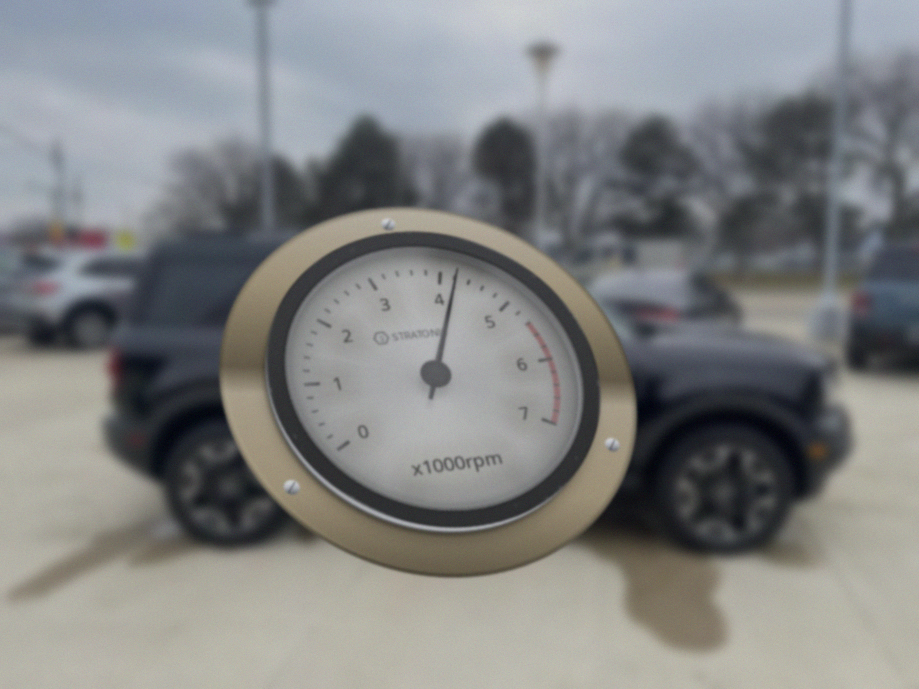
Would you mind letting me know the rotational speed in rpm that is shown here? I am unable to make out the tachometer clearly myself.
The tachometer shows 4200 rpm
